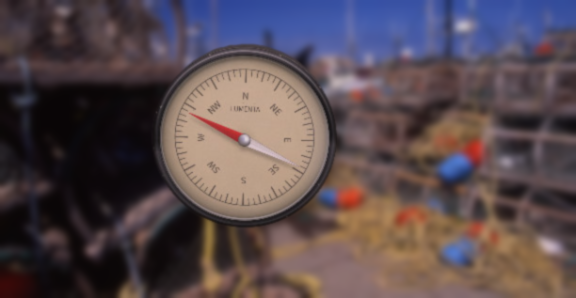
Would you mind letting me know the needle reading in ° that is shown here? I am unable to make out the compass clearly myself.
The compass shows 295 °
